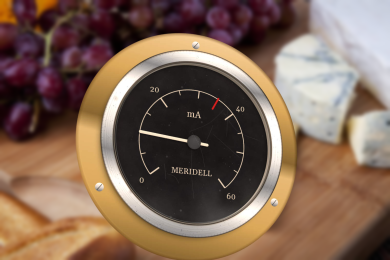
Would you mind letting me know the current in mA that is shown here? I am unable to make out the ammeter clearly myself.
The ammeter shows 10 mA
